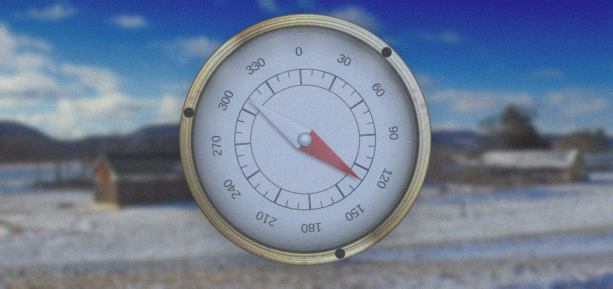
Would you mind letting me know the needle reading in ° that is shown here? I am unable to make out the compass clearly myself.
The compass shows 130 °
